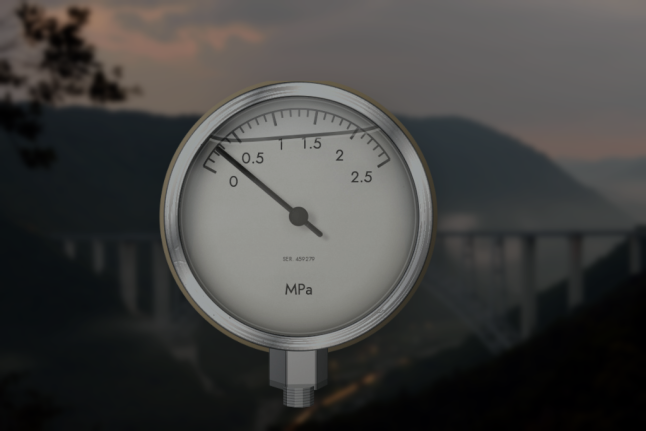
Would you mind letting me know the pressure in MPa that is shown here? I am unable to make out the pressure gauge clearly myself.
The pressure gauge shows 0.25 MPa
